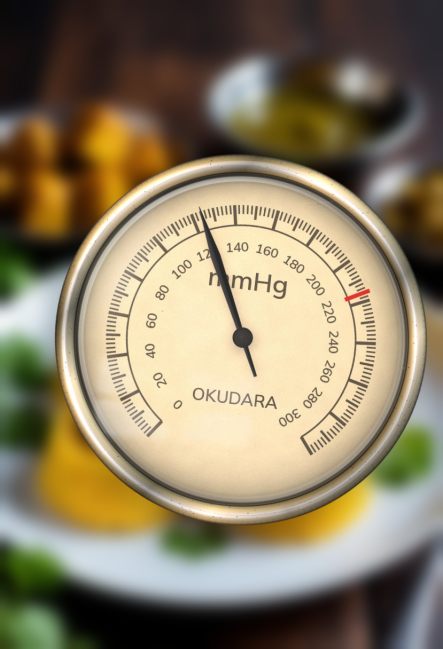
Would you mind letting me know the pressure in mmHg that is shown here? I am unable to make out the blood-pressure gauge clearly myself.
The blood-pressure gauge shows 124 mmHg
